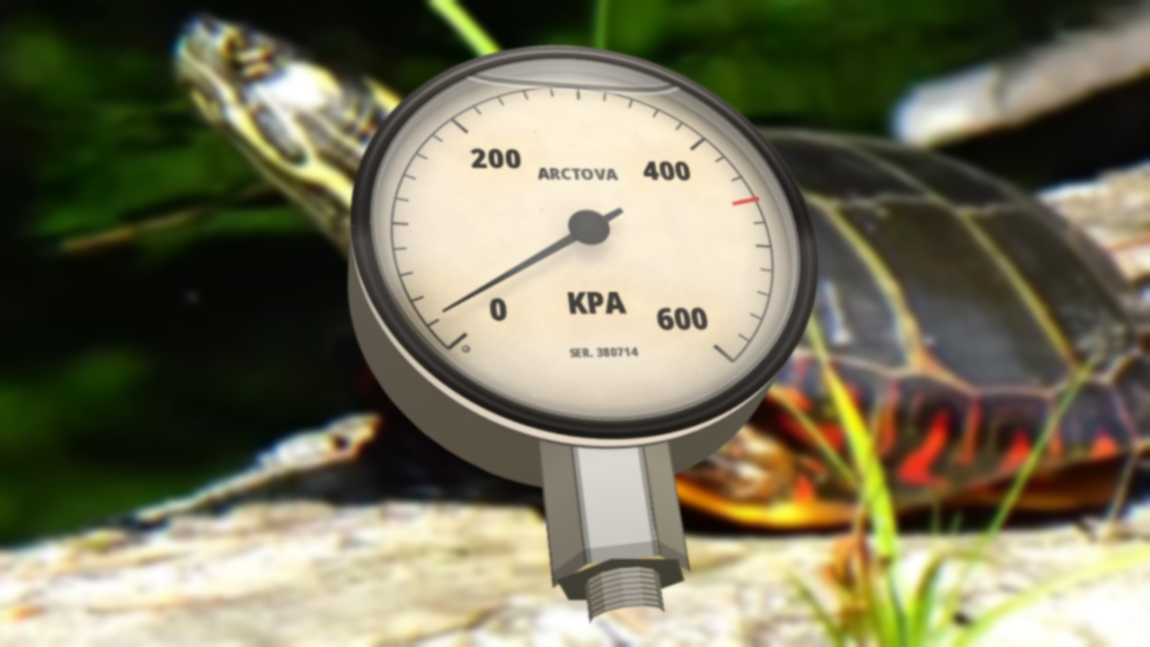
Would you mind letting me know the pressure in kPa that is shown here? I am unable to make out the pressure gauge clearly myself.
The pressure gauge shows 20 kPa
